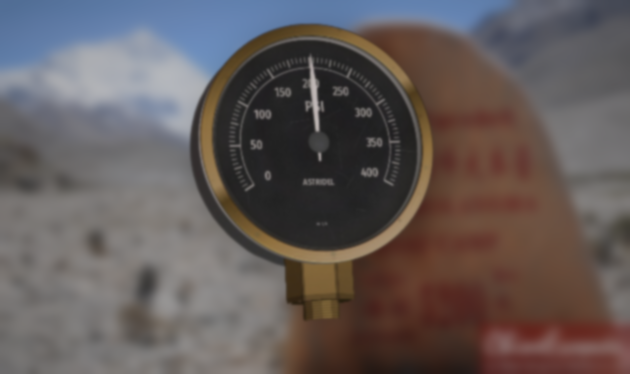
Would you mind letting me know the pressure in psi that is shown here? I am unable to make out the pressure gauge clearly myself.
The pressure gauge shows 200 psi
